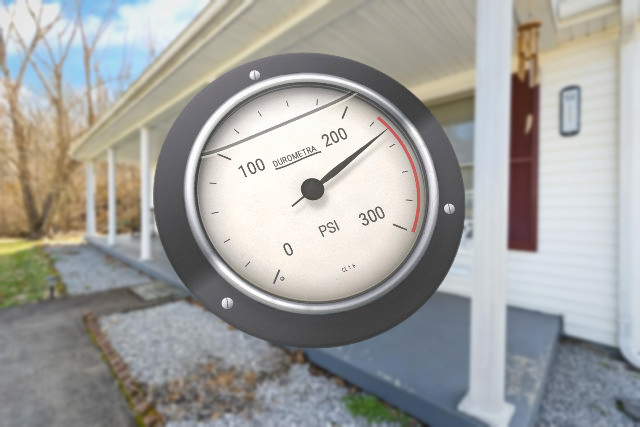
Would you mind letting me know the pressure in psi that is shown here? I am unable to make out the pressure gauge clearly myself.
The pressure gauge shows 230 psi
